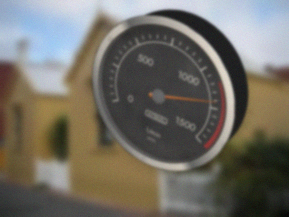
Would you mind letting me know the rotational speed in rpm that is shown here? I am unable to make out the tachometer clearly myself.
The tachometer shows 1200 rpm
